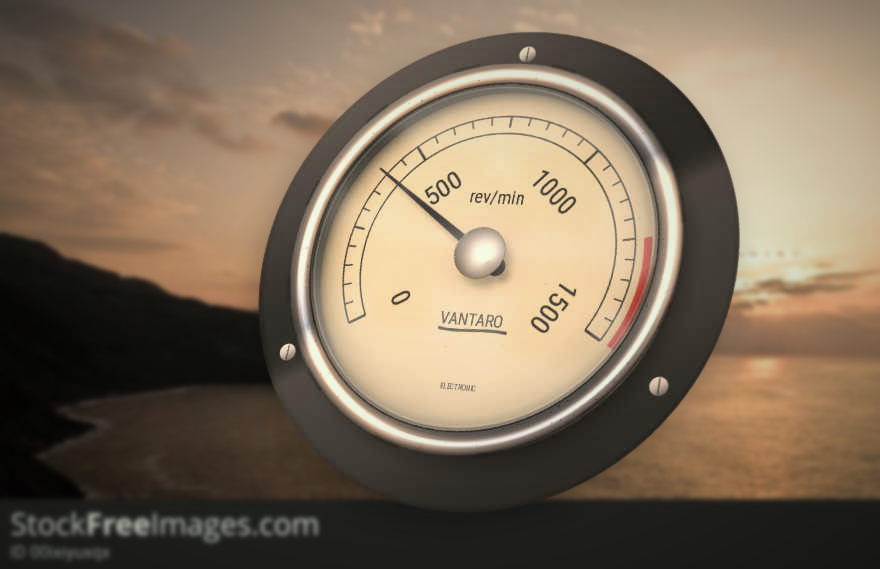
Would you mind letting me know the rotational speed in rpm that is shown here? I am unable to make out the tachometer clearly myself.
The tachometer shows 400 rpm
